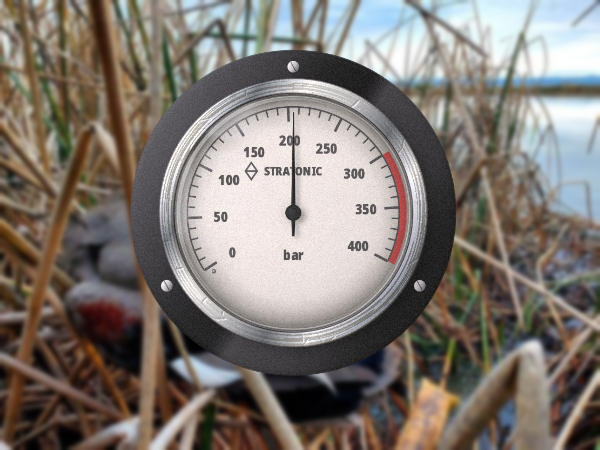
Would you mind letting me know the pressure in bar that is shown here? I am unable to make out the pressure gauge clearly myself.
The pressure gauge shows 205 bar
